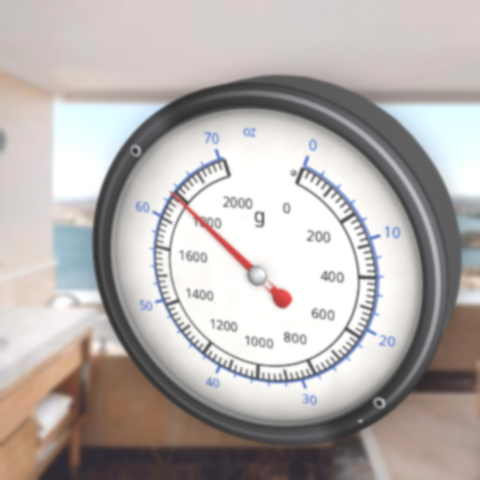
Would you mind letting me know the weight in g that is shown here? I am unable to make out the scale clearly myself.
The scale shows 1800 g
